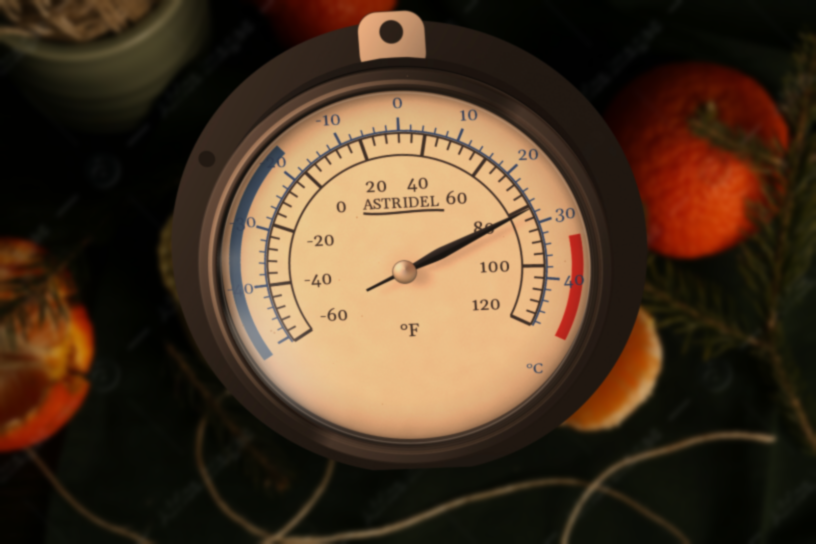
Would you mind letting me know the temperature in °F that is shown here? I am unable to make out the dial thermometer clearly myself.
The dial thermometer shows 80 °F
